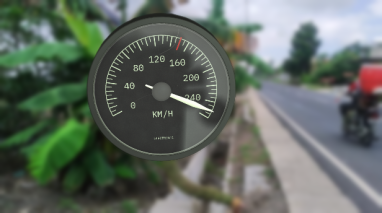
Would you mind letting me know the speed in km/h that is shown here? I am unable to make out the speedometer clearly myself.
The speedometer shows 250 km/h
